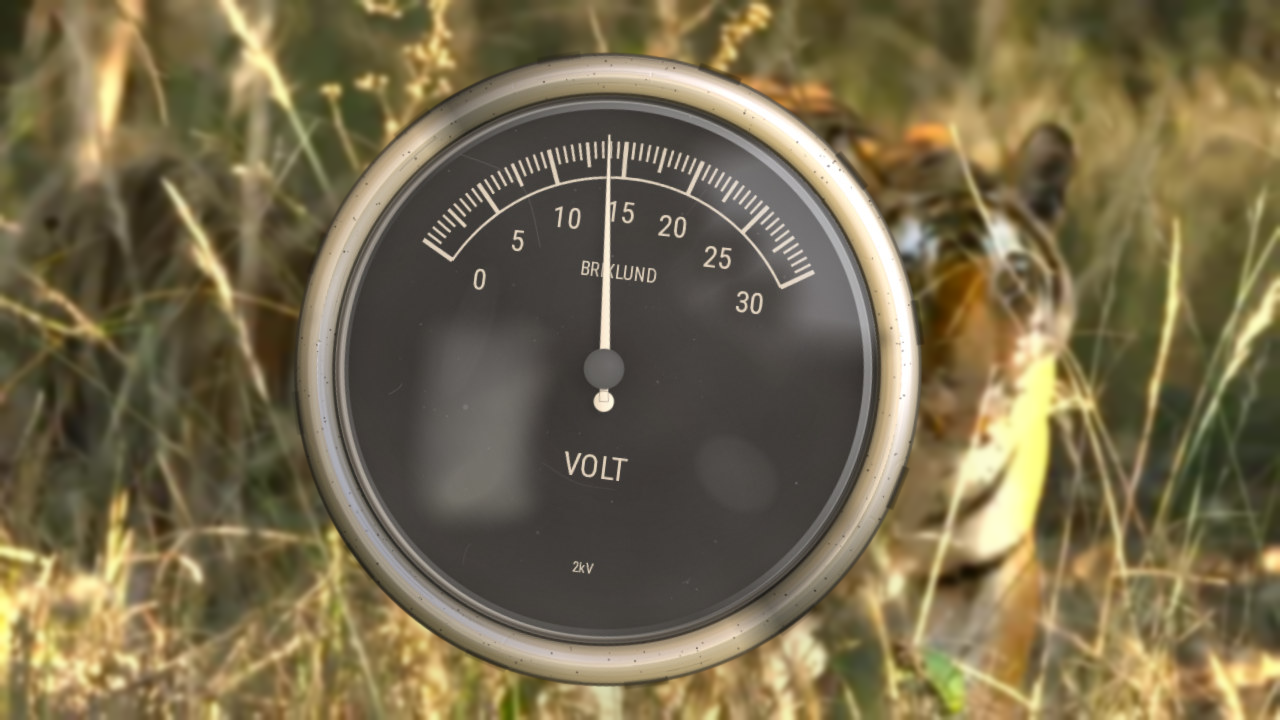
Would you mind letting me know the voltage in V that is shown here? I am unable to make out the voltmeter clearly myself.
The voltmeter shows 14 V
